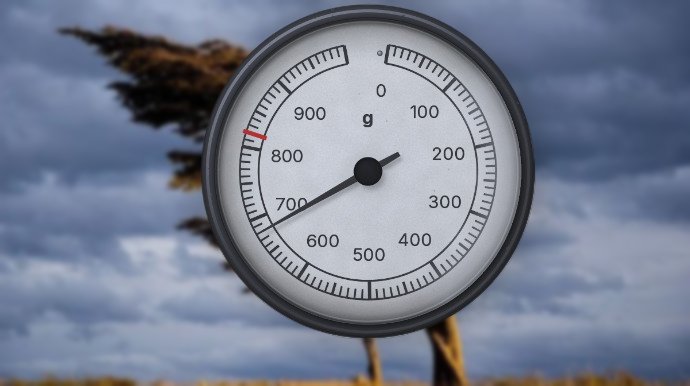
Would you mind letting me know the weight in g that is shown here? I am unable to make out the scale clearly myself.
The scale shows 680 g
